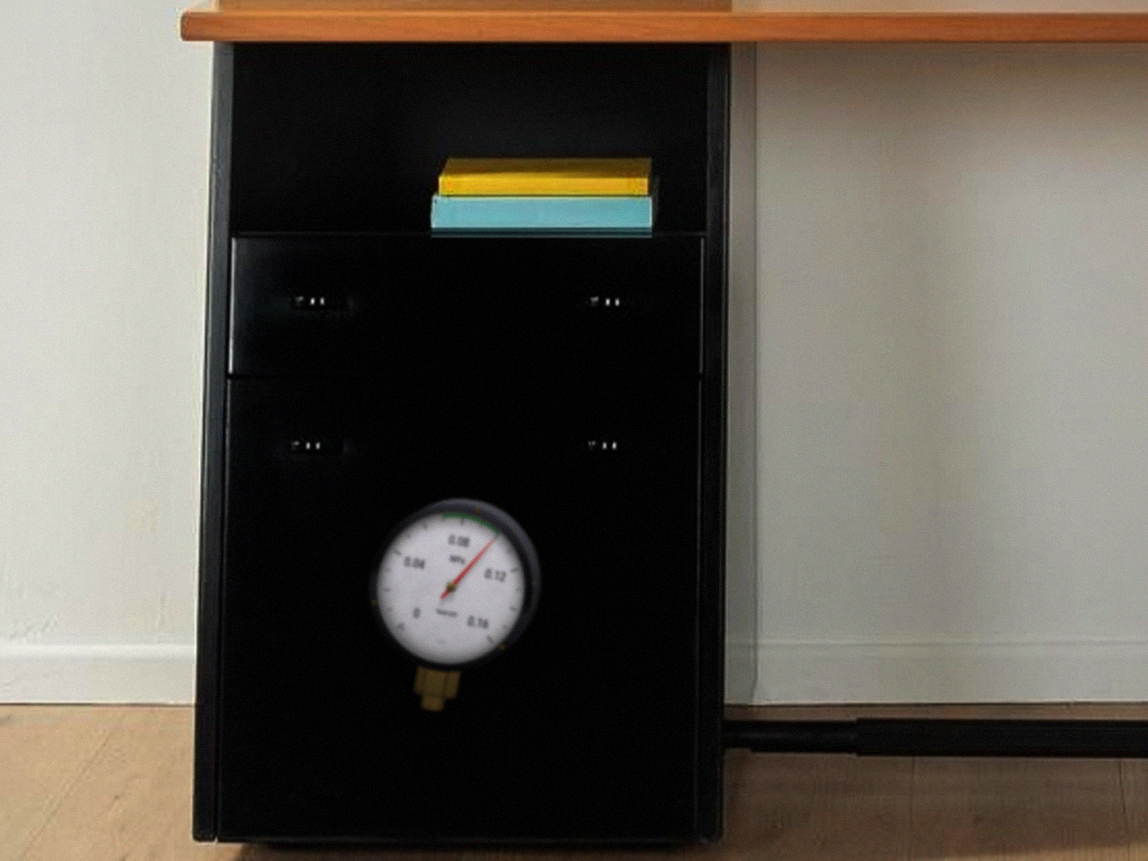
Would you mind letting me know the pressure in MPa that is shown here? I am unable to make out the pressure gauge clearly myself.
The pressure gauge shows 0.1 MPa
